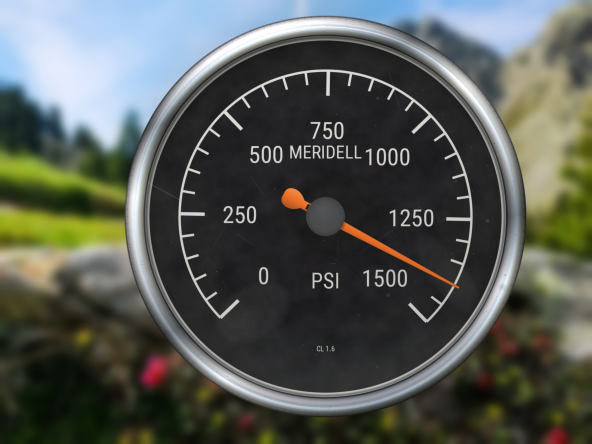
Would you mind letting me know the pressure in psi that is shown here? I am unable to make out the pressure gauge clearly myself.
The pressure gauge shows 1400 psi
